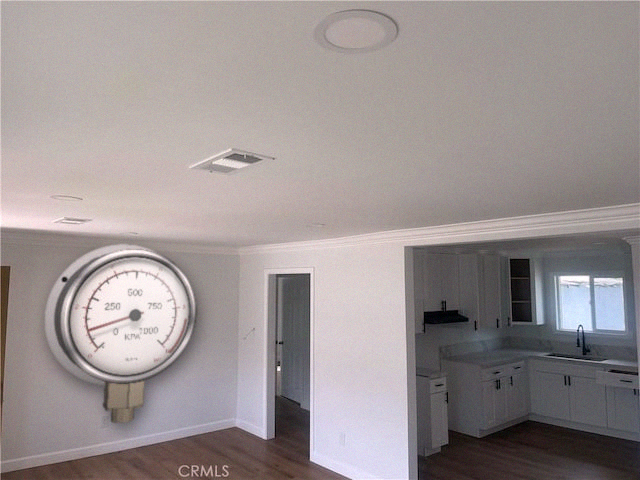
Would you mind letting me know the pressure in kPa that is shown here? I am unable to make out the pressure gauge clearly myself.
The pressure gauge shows 100 kPa
